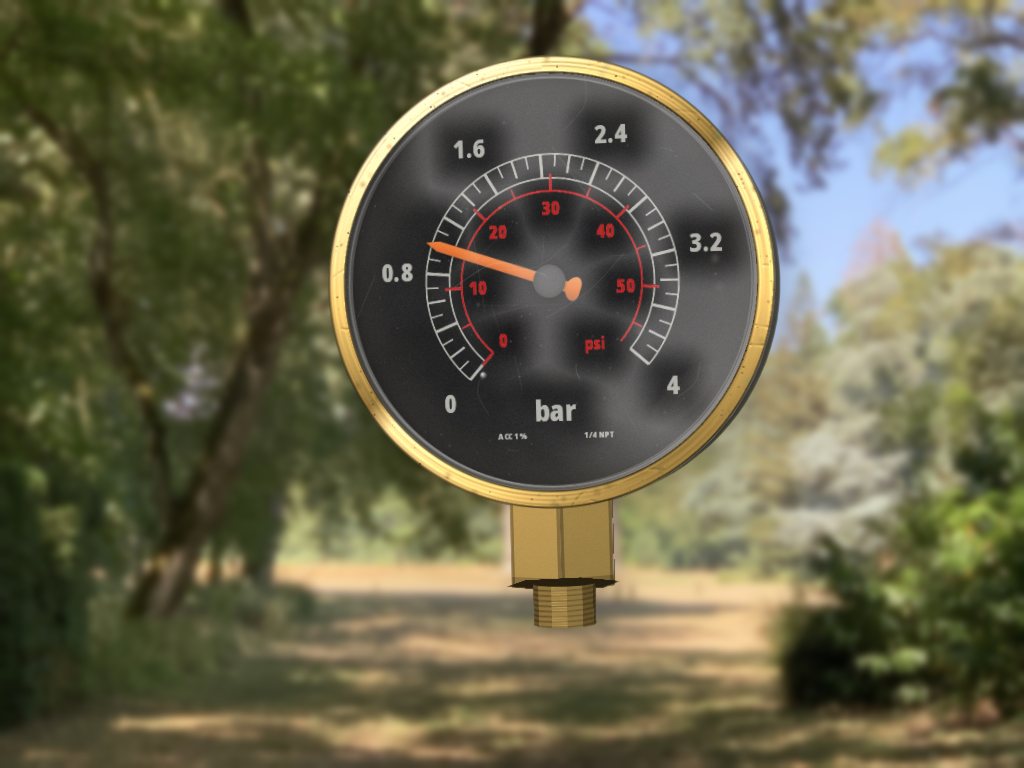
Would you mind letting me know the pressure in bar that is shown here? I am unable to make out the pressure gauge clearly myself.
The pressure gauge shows 1 bar
